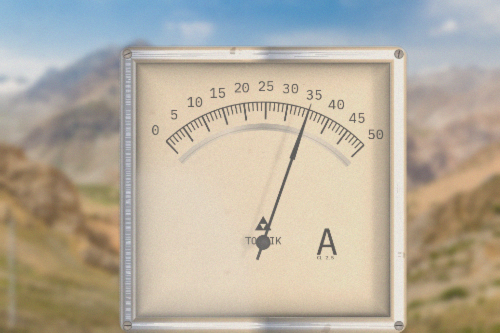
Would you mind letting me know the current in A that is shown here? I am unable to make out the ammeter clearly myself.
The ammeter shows 35 A
